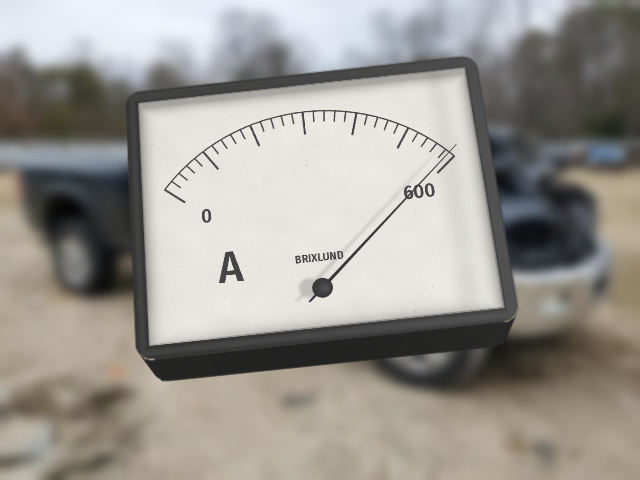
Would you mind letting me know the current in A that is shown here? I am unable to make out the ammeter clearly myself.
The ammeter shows 590 A
